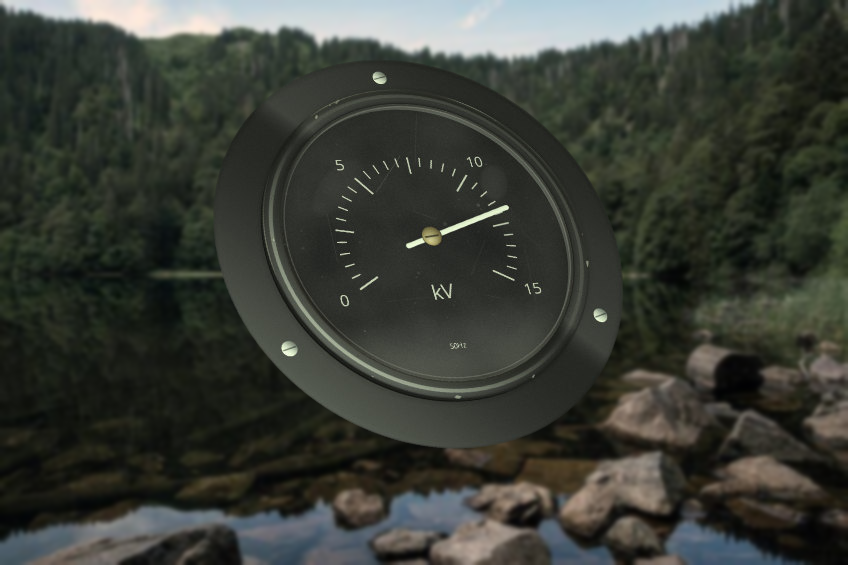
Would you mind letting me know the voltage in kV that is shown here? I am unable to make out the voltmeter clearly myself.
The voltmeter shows 12 kV
